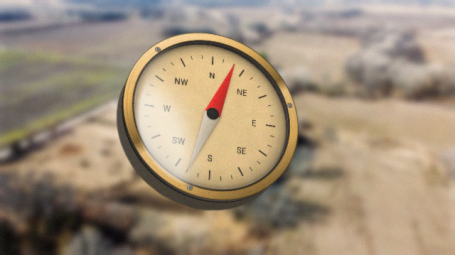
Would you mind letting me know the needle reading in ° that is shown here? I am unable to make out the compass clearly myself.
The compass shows 20 °
